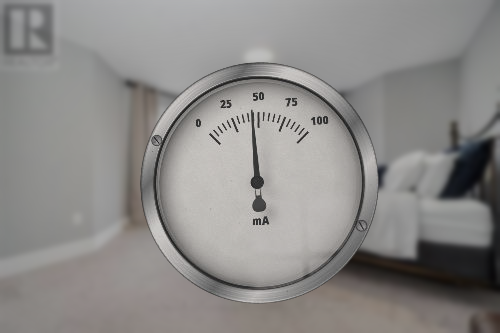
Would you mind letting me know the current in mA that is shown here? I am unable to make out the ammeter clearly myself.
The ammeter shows 45 mA
